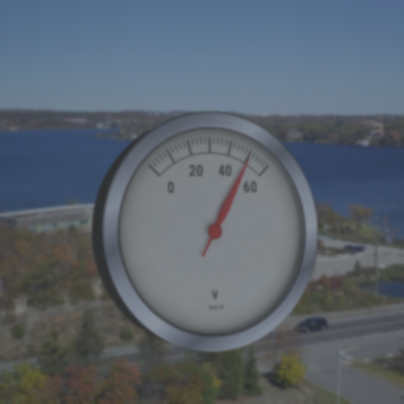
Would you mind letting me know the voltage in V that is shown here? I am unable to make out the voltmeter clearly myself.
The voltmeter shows 50 V
